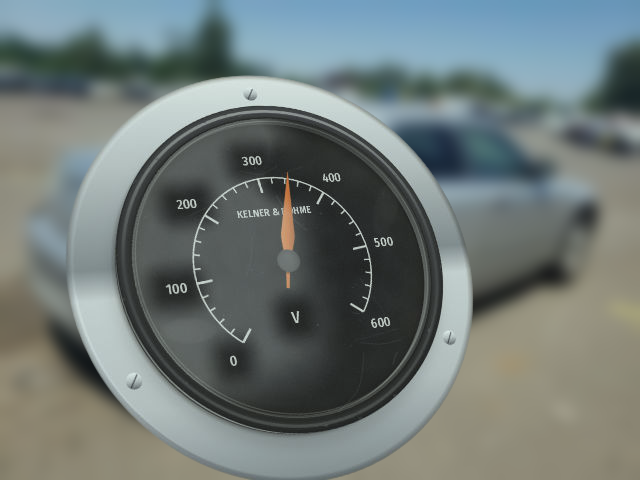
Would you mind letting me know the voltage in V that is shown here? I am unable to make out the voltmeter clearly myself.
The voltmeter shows 340 V
